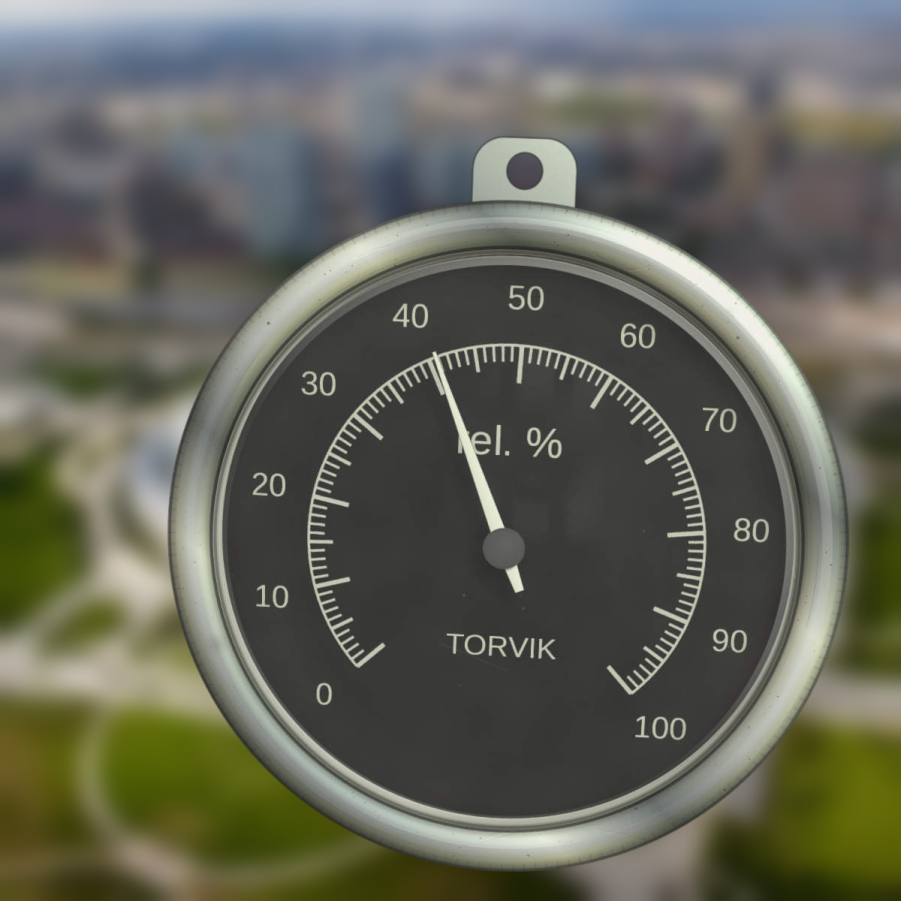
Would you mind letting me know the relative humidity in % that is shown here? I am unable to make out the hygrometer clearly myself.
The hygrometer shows 41 %
